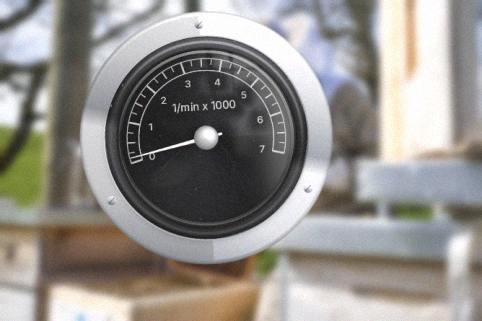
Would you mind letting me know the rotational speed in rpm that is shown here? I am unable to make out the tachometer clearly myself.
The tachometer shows 125 rpm
